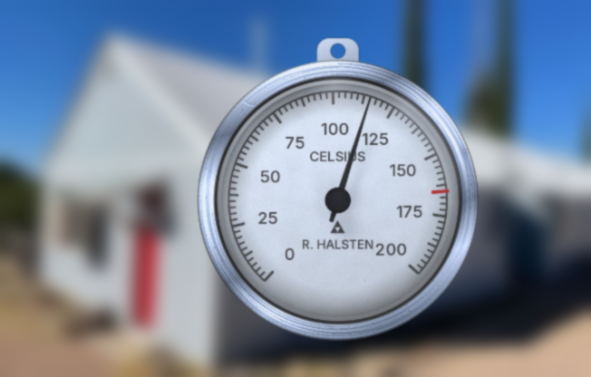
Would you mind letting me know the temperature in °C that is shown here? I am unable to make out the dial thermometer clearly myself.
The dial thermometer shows 115 °C
